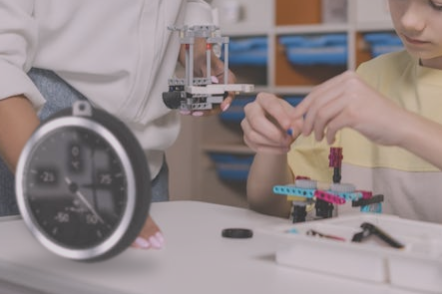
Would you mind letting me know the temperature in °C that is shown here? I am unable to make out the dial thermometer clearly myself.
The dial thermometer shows 45 °C
